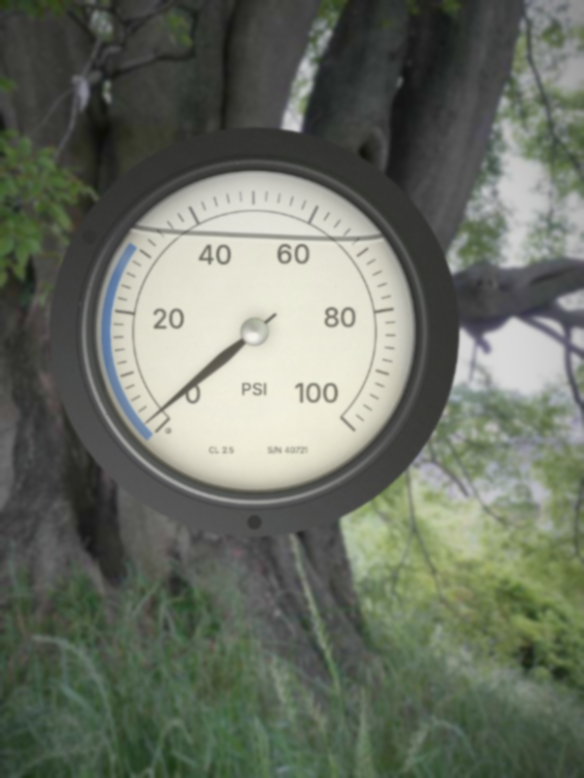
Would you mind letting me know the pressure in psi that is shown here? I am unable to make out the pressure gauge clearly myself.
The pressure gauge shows 2 psi
